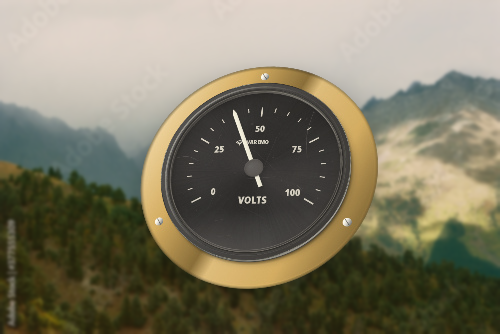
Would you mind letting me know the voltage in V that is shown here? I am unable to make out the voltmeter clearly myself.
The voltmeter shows 40 V
